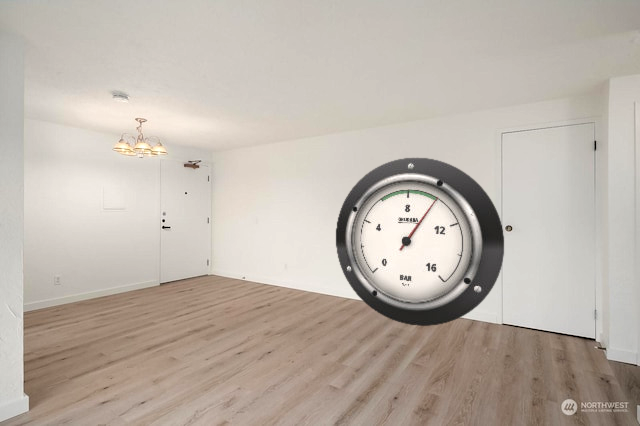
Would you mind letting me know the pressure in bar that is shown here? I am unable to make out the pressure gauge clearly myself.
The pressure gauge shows 10 bar
